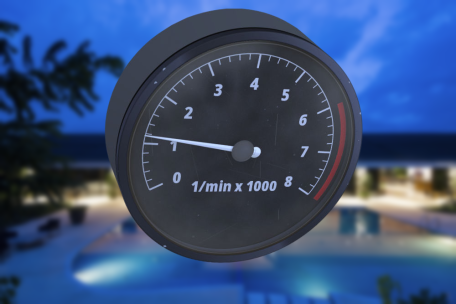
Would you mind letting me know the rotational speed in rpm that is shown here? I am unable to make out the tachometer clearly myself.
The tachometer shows 1200 rpm
